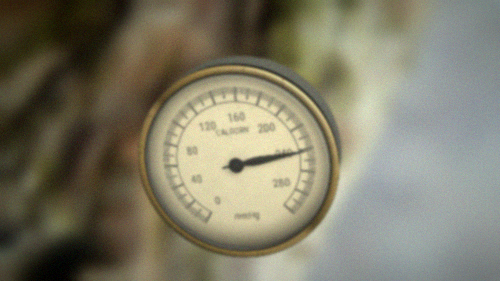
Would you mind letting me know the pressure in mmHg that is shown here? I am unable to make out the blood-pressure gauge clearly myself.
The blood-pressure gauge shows 240 mmHg
